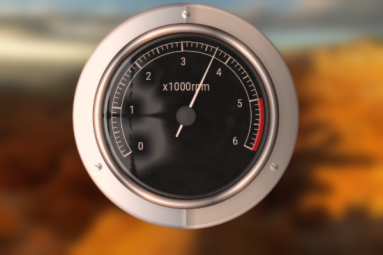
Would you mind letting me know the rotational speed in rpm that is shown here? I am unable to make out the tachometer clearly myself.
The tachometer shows 3700 rpm
